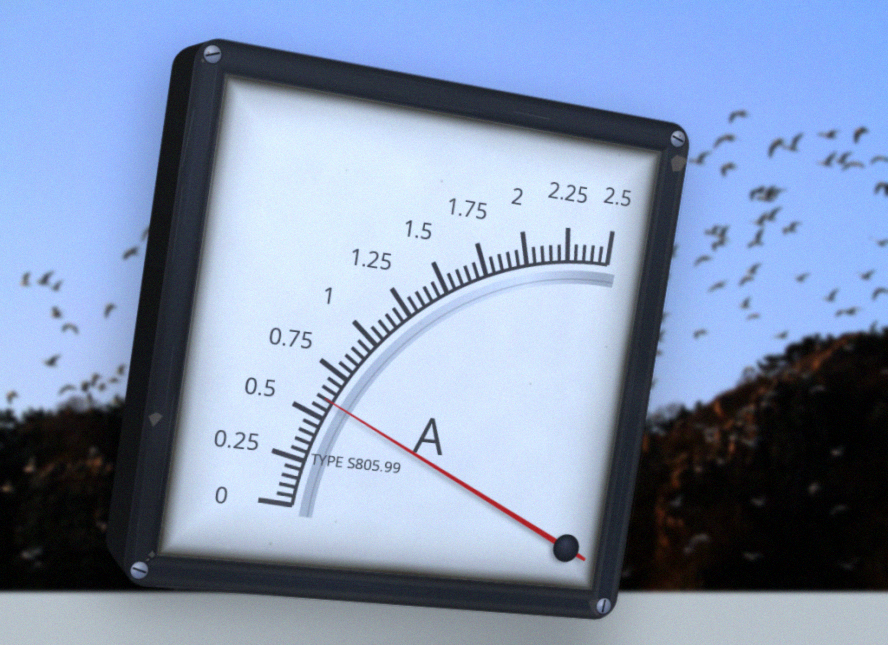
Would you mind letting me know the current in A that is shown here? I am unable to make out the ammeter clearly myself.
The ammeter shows 0.6 A
